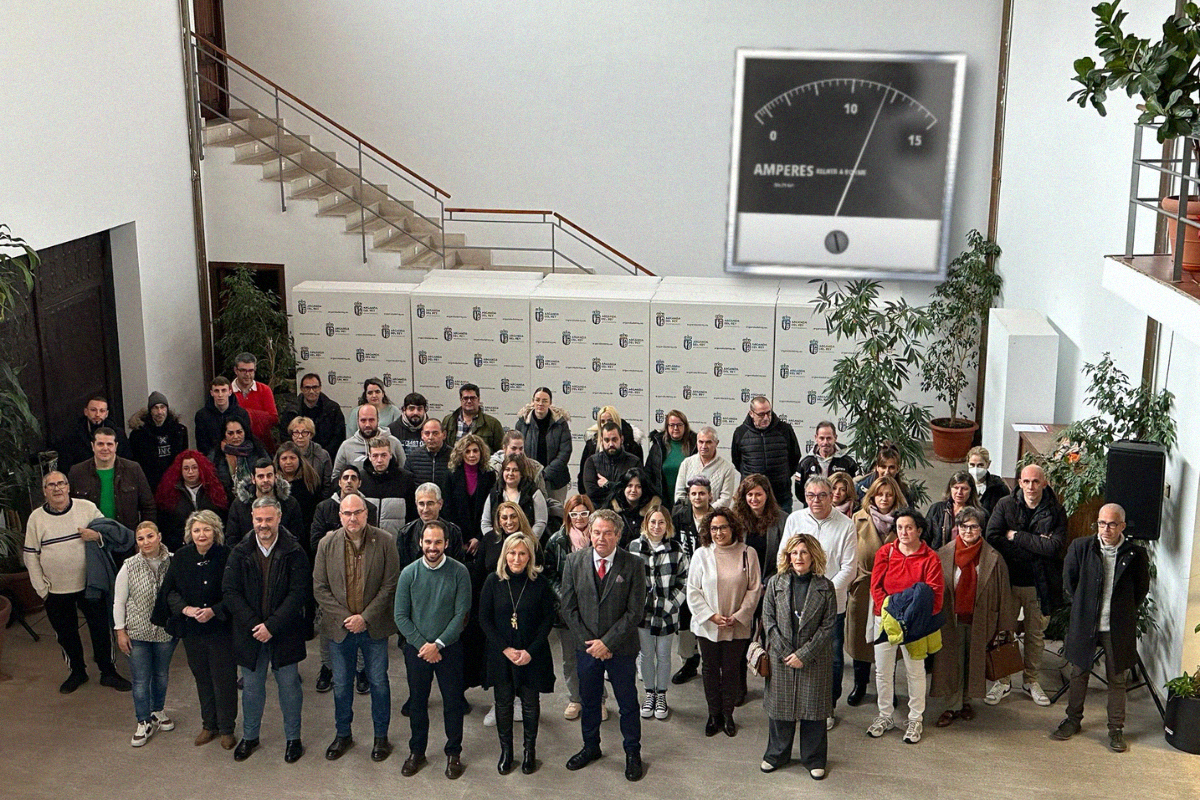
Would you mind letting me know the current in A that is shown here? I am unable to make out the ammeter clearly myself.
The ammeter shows 12 A
